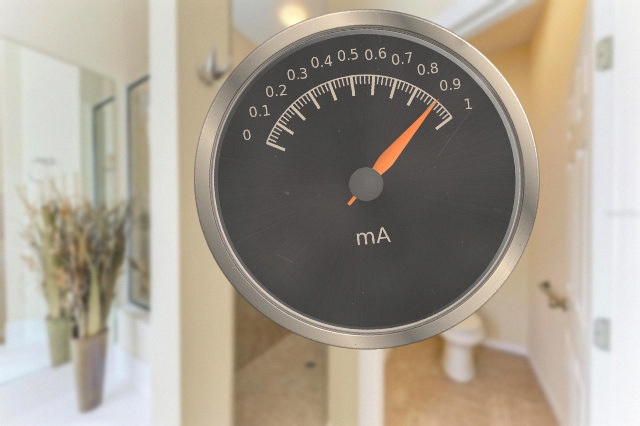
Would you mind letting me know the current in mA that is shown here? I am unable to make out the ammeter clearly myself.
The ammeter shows 0.9 mA
